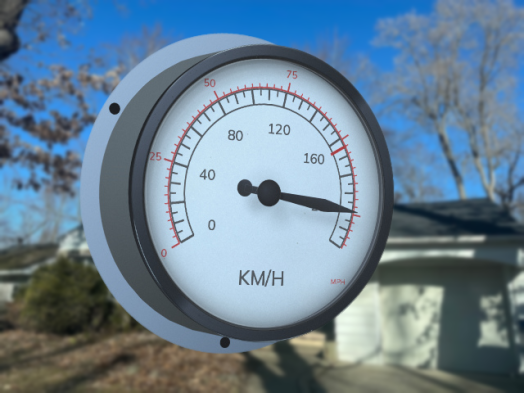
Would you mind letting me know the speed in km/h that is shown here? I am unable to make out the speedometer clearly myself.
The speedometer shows 200 km/h
